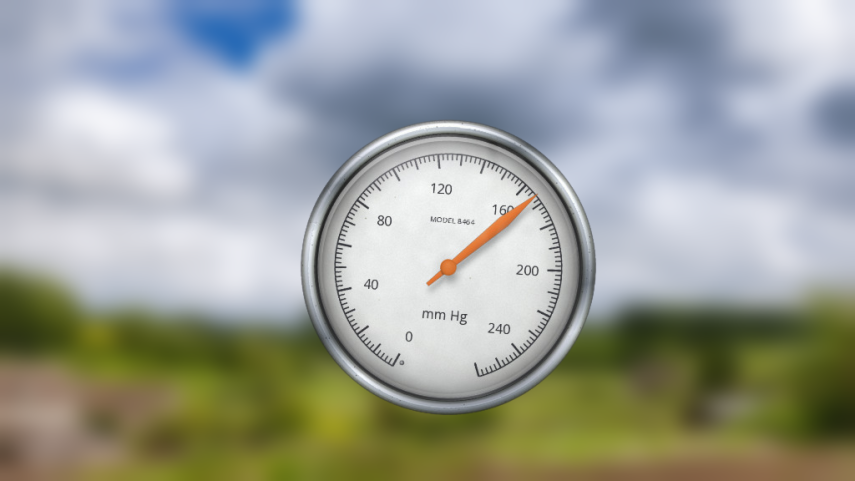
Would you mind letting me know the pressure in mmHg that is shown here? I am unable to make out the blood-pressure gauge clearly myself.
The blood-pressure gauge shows 166 mmHg
